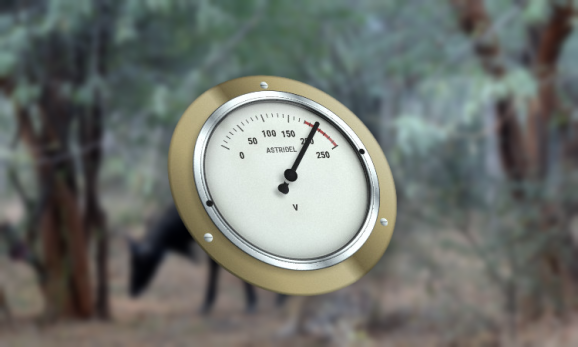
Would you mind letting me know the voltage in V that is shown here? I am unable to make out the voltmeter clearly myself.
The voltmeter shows 200 V
